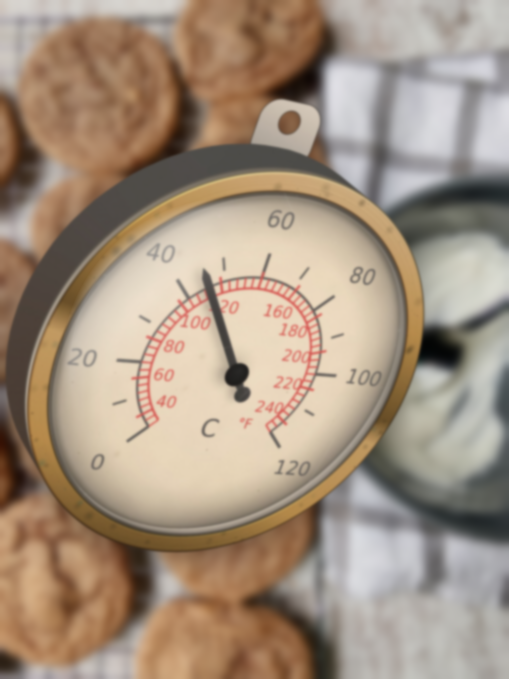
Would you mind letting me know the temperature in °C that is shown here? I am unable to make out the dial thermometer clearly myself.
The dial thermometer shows 45 °C
